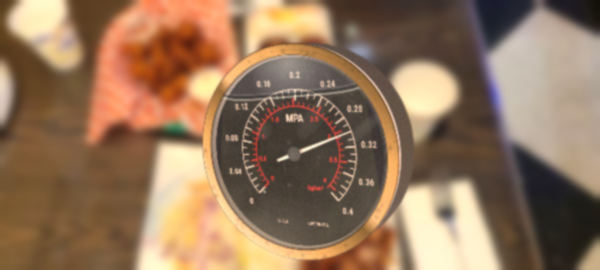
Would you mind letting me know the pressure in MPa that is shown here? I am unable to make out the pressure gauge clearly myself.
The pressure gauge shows 0.3 MPa
